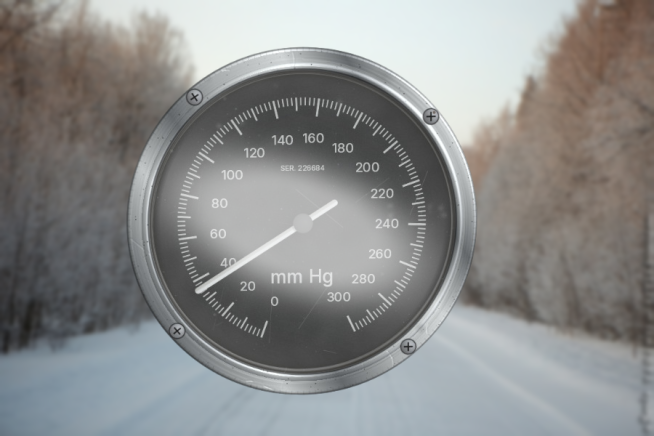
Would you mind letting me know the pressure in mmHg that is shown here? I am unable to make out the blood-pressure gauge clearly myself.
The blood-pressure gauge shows 36 mmHg
